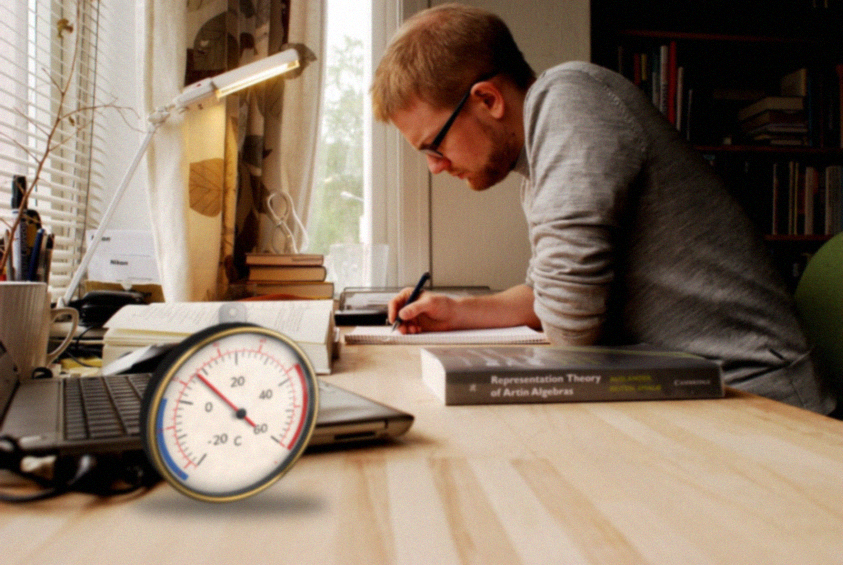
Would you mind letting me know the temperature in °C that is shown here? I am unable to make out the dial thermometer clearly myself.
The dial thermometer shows 8 °C
